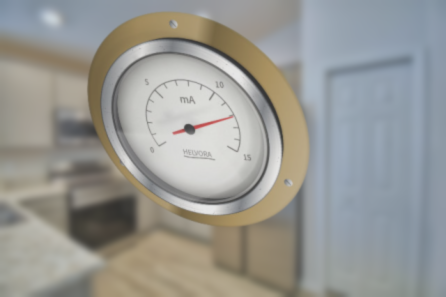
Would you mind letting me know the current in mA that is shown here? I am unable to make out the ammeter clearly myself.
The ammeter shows 12 mA
